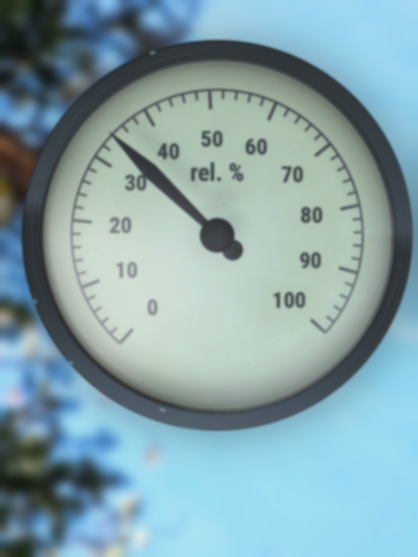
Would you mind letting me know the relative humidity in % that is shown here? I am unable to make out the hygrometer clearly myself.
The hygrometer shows 34 %
